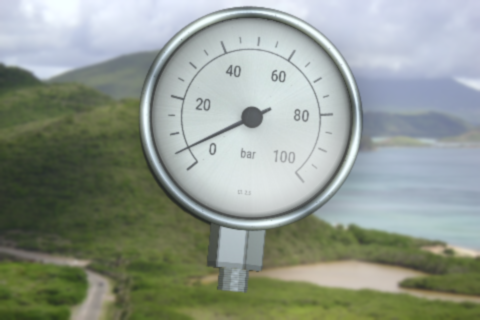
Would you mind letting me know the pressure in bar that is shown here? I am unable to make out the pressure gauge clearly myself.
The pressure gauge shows 5 bar
